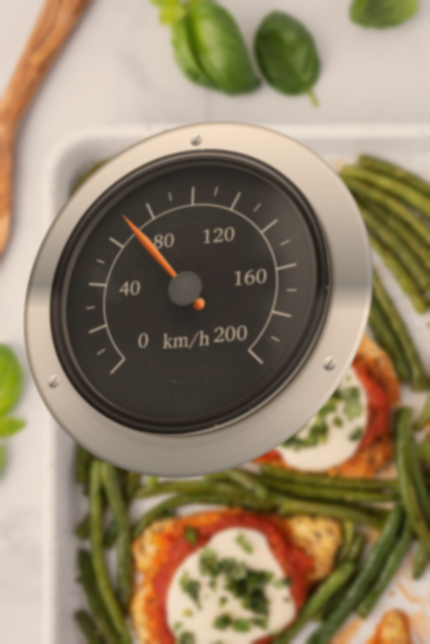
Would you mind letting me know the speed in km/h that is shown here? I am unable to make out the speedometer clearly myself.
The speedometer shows 70 km/h
